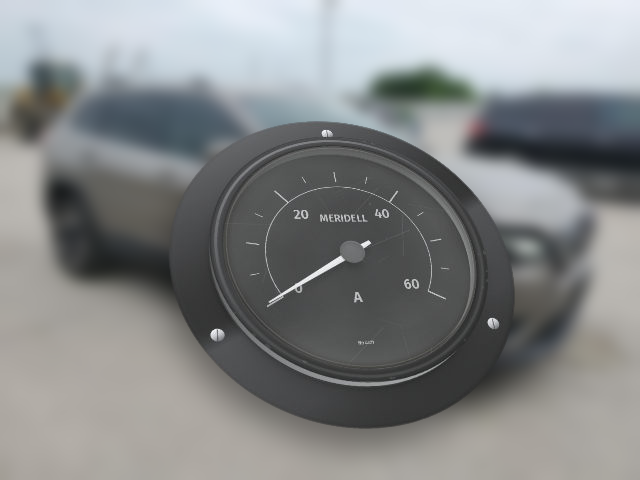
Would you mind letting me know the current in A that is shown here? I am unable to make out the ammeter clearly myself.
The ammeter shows 0 A
